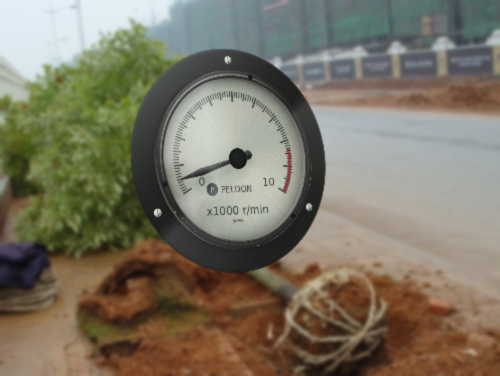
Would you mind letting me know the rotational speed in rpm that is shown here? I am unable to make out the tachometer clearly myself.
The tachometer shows 500 rpm
